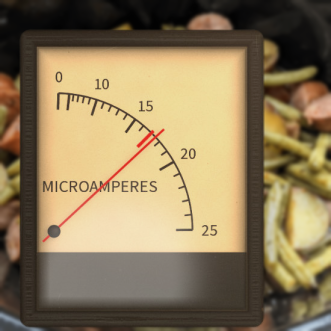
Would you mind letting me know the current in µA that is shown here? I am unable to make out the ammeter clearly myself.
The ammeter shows 17.5 µA
